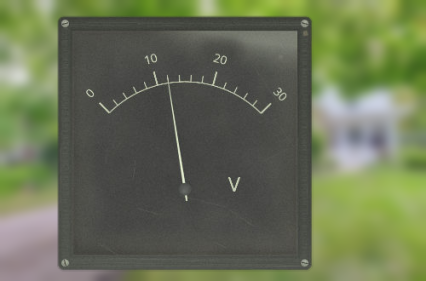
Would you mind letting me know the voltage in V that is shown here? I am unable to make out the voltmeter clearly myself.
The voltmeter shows 12 V
